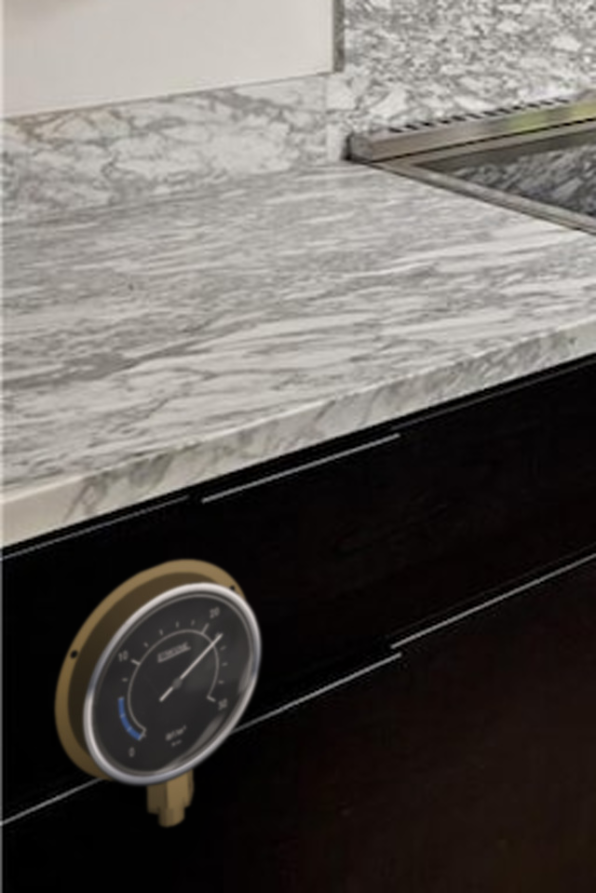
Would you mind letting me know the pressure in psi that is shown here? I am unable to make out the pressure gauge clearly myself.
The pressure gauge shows 22 psi
